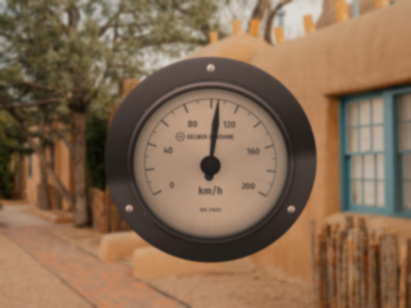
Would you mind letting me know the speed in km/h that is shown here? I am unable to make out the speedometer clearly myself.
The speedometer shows 105 km/h
